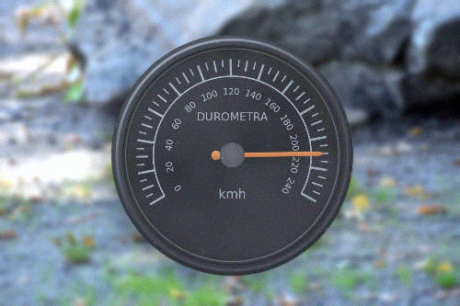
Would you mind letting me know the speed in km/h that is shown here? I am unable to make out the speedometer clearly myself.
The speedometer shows 210 km/h
